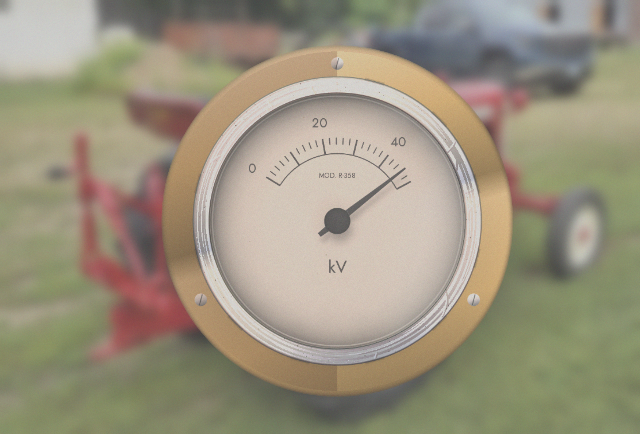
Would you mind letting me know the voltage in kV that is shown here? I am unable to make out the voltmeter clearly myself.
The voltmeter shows 46 kV
